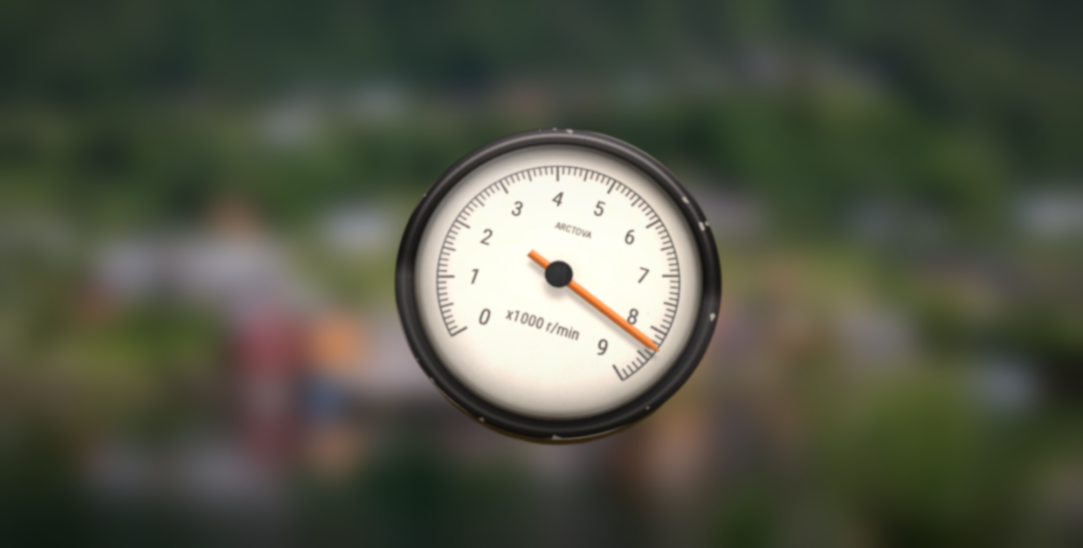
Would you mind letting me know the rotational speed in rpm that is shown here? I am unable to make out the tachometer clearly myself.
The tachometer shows 8300 rpm
